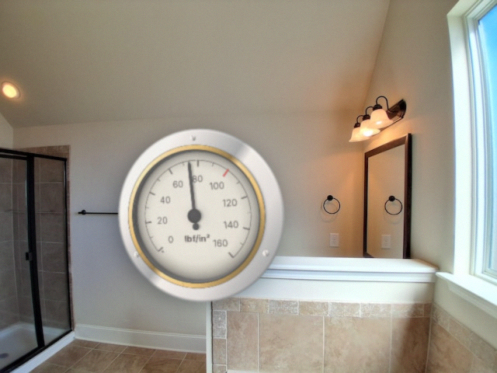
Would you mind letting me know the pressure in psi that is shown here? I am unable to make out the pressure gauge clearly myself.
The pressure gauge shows 75 psi
